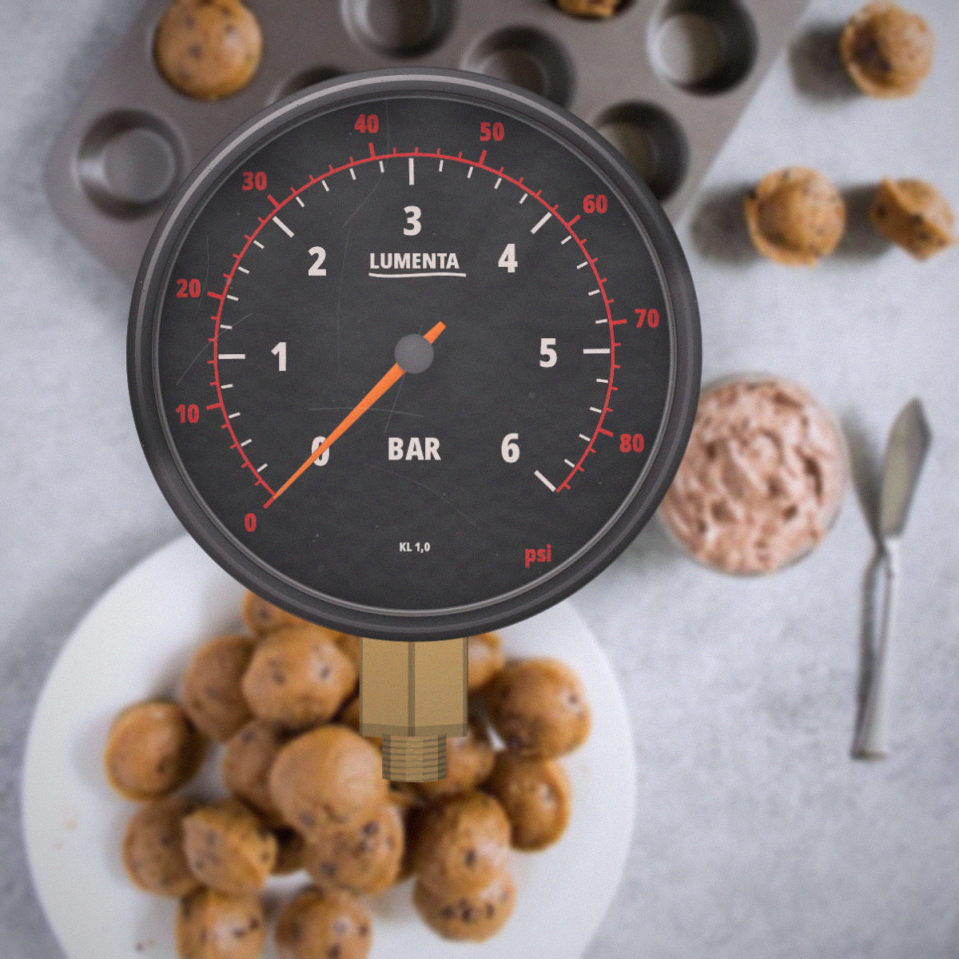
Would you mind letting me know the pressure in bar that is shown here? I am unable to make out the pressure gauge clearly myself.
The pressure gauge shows 0 bar
